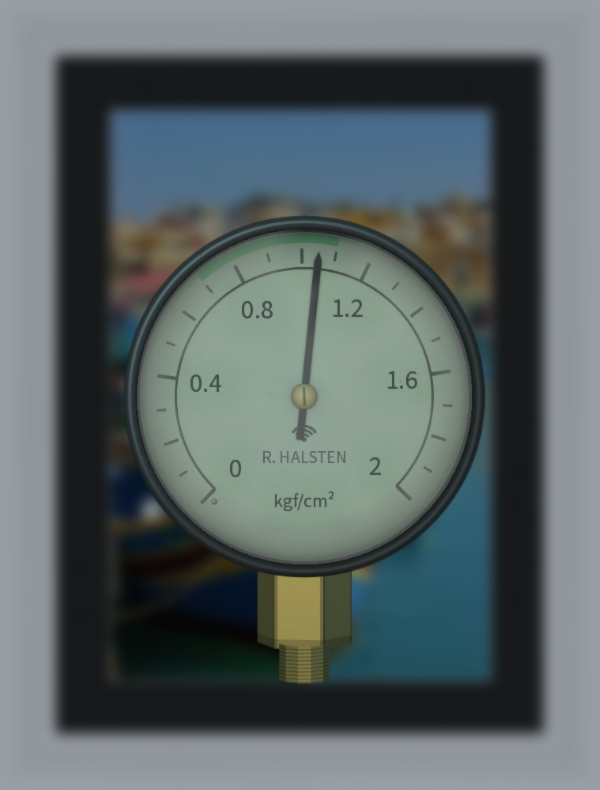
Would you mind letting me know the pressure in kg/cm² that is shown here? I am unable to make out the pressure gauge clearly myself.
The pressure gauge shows 1.05 kg/cm²
